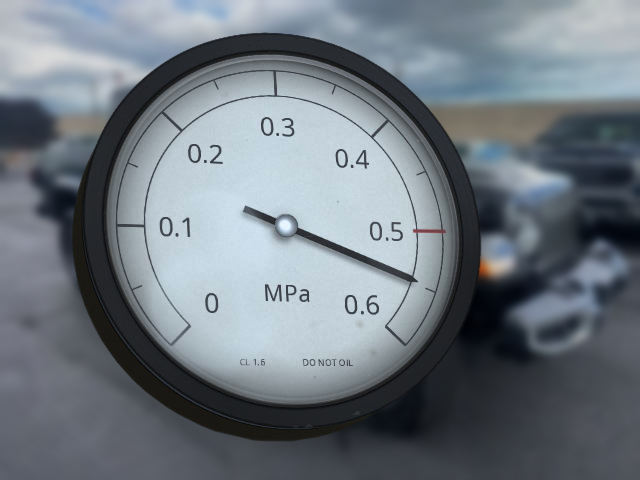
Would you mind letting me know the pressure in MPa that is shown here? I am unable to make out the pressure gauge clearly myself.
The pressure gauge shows 0.55 MPa
